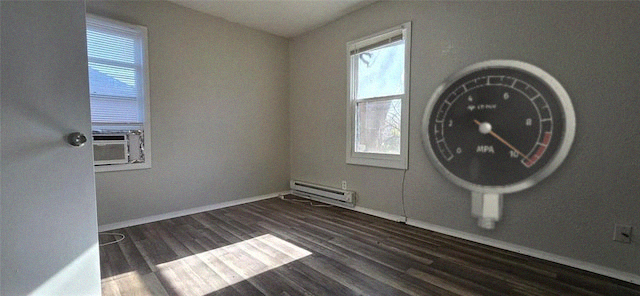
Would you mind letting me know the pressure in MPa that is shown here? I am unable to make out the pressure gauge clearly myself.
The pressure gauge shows 9.75 MPa
